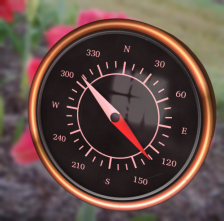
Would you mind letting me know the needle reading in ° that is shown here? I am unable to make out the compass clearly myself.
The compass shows 130 °
